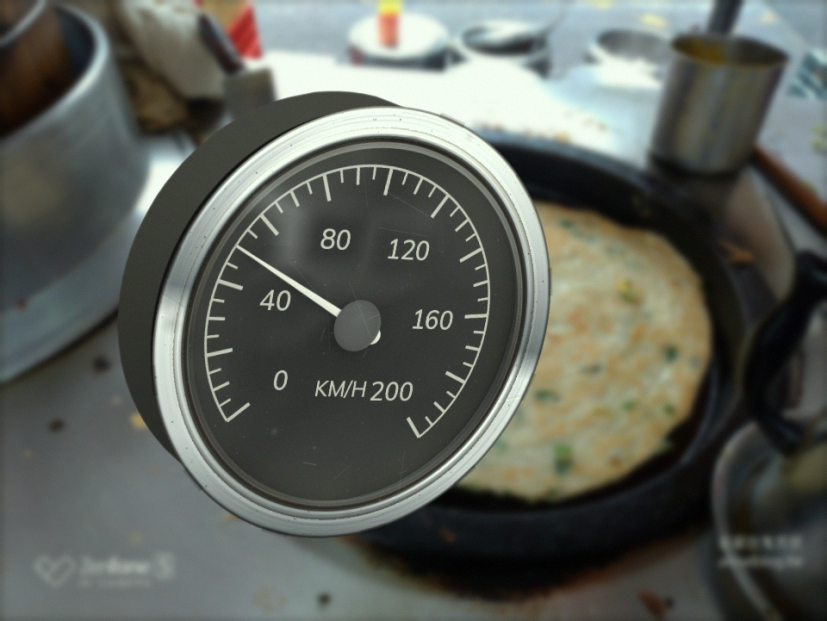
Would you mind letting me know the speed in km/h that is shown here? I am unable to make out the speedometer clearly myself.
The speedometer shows 50 km/h
